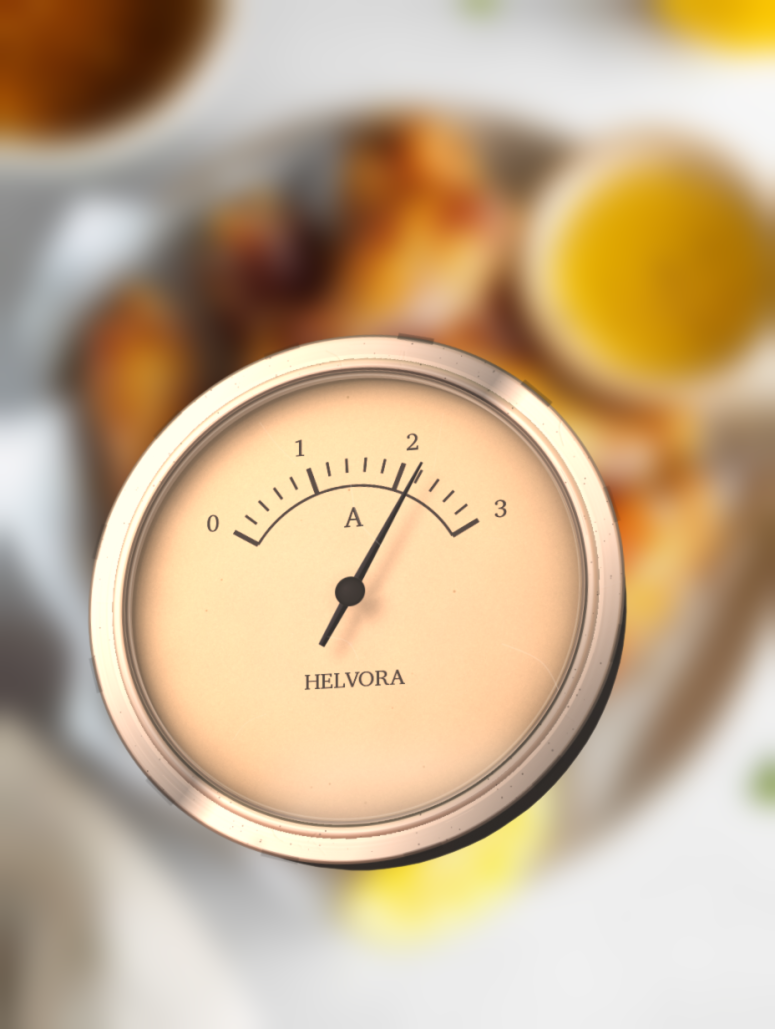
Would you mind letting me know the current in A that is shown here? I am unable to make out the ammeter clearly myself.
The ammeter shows 2.2 A
